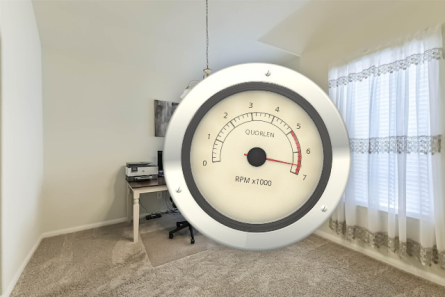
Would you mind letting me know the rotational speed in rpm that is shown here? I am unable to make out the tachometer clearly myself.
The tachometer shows 6600 rpm
